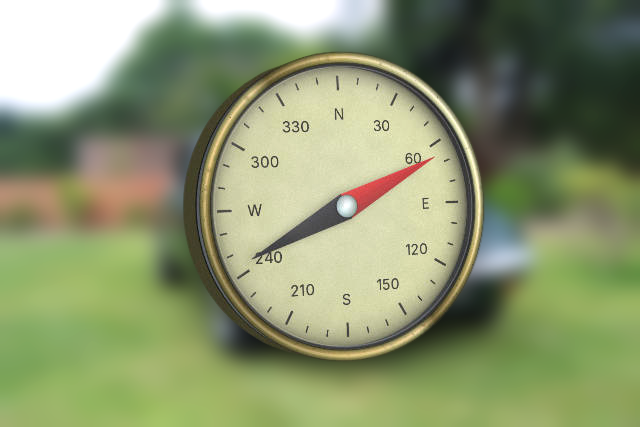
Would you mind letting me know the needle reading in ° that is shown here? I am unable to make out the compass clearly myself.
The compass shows 65 °
